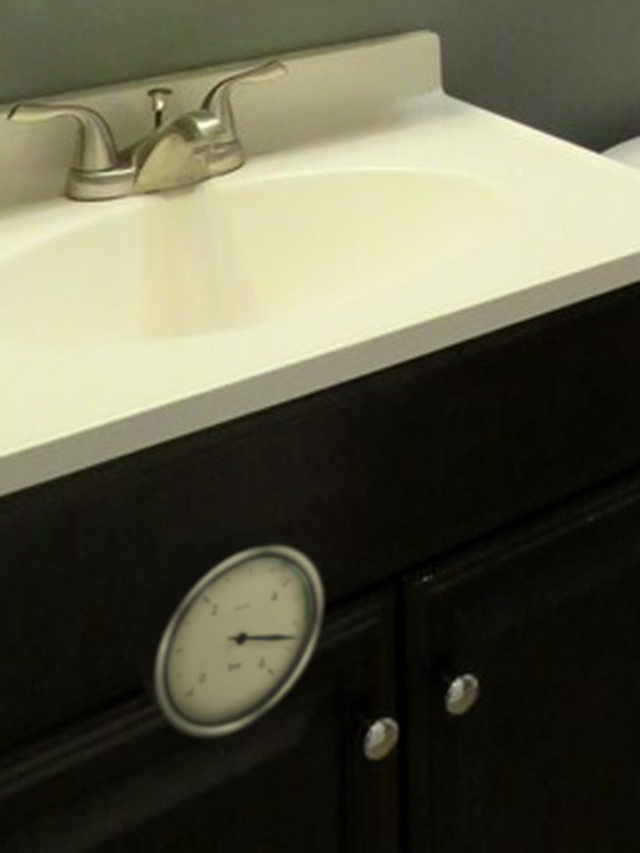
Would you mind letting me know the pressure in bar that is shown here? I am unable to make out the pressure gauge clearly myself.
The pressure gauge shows 5.25 bar
